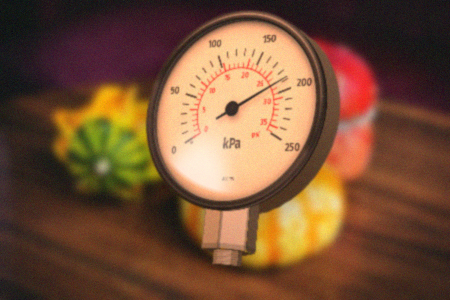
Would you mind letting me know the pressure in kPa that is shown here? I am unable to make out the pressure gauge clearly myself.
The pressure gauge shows 190 kPa
